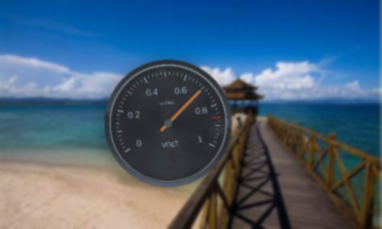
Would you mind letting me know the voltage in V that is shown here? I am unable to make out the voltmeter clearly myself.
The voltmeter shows 0.7 V
